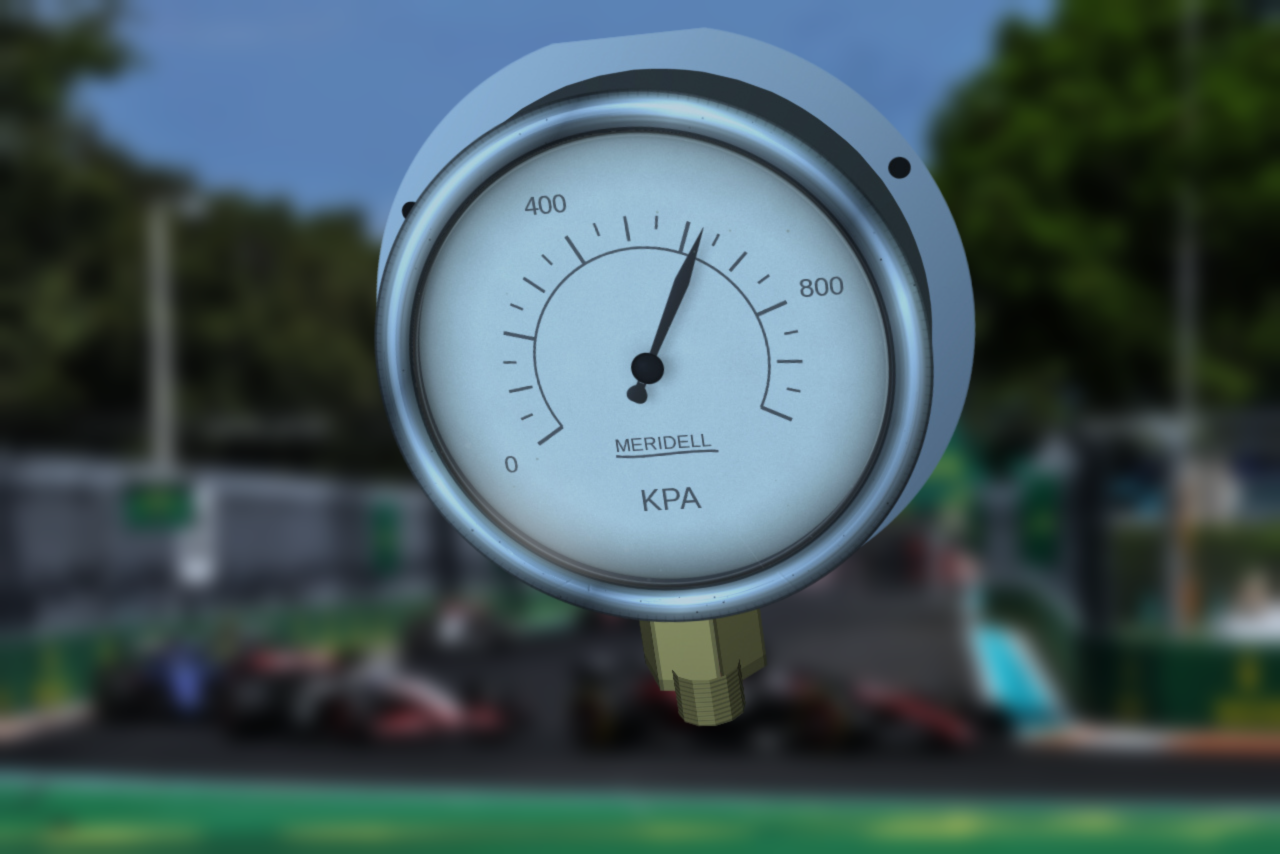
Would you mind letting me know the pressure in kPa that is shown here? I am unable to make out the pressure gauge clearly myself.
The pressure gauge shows 625 kPa
